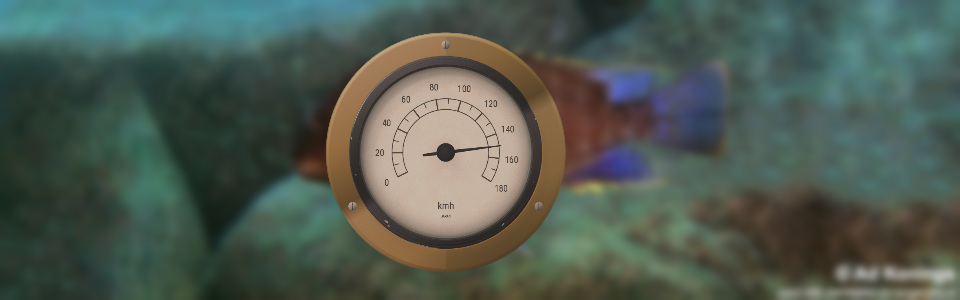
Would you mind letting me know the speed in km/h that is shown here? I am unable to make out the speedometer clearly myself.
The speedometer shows 150 km/h
